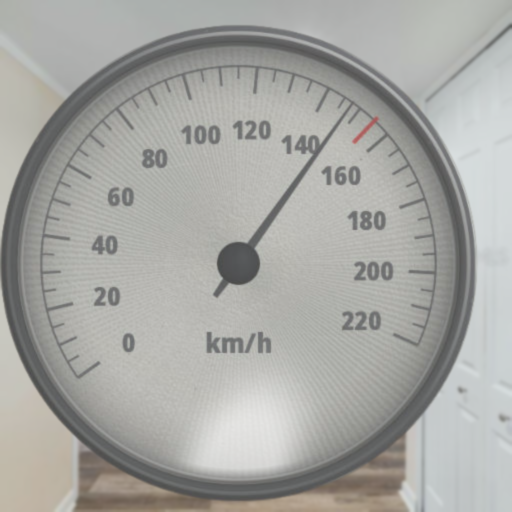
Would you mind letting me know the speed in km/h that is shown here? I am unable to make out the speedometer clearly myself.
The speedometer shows 147.5 km/h
